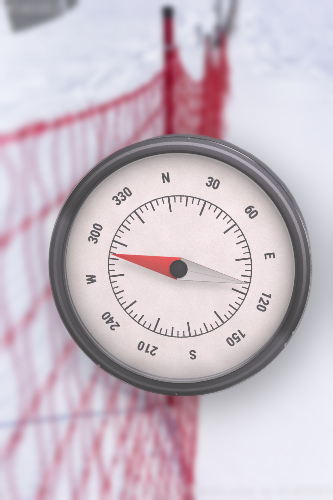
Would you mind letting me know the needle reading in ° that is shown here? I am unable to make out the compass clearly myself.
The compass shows 290 °
